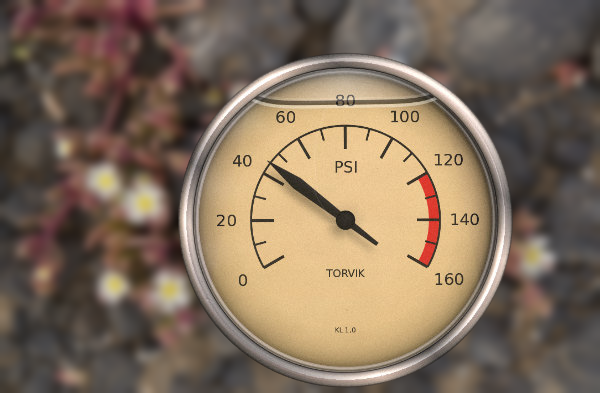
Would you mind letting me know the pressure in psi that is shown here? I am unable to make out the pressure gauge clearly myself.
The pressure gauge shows 45 psi
